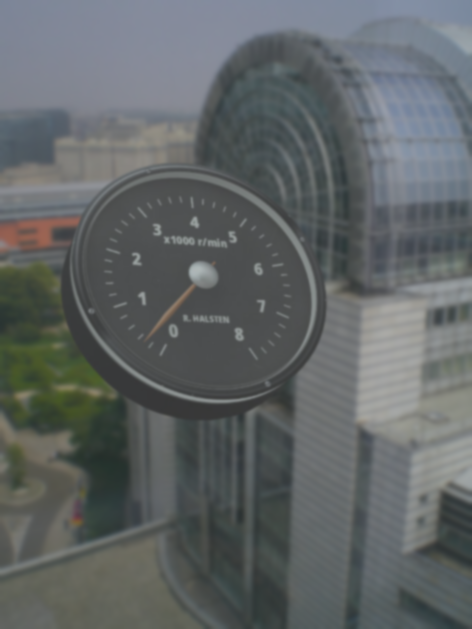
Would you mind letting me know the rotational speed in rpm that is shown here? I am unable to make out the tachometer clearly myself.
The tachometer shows 300 rpm
